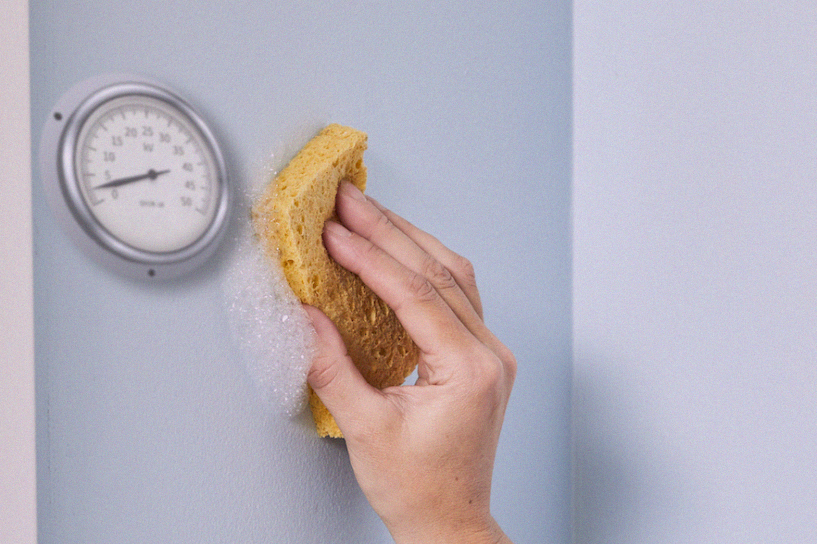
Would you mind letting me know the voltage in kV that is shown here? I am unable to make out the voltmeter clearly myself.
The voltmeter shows 2.5 kV
